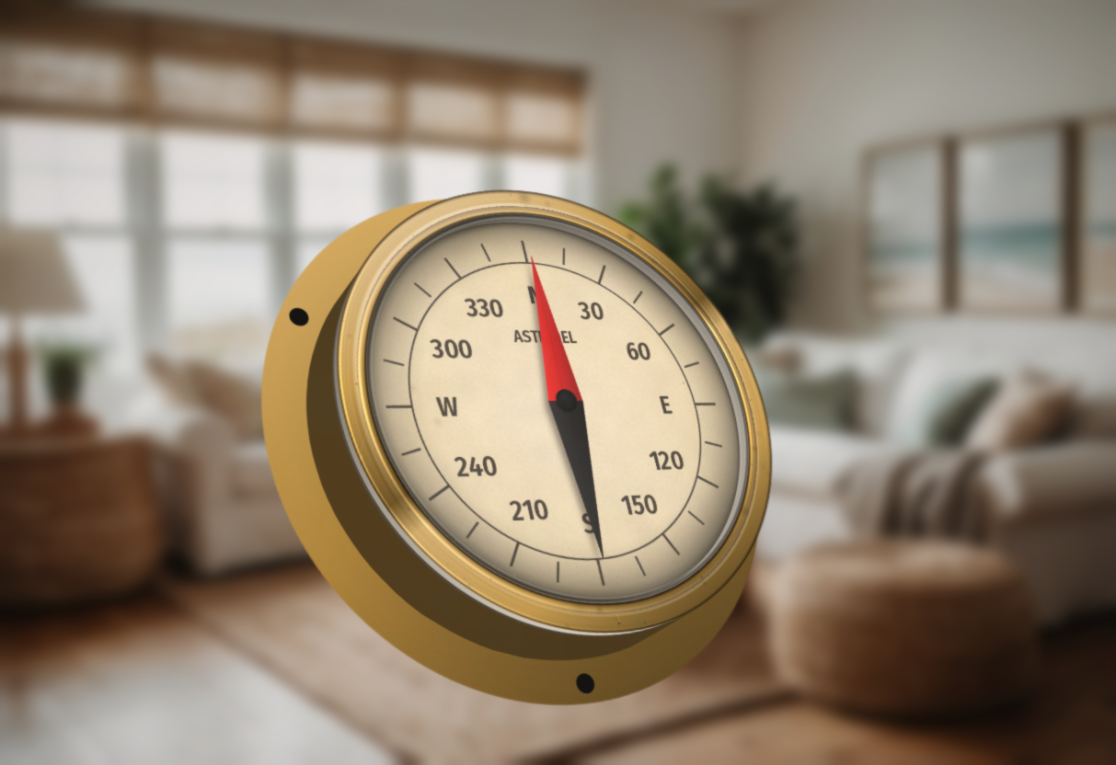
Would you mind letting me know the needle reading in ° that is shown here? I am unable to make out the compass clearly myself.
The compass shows 0 °
